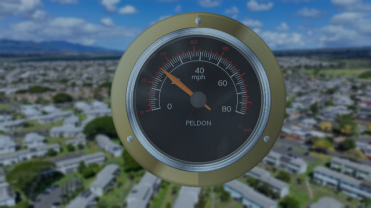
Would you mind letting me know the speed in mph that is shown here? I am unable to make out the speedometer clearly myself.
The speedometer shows 20 mph
